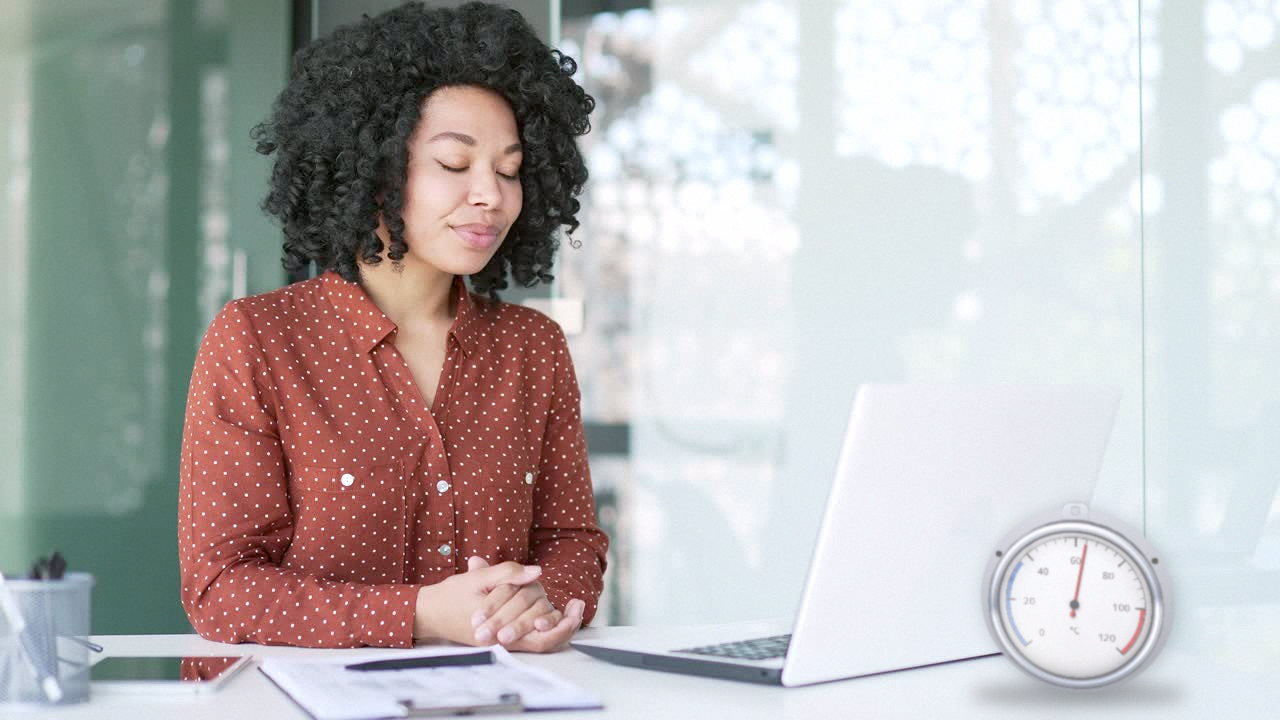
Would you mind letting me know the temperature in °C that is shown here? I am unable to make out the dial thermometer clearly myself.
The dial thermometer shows 64 °C
